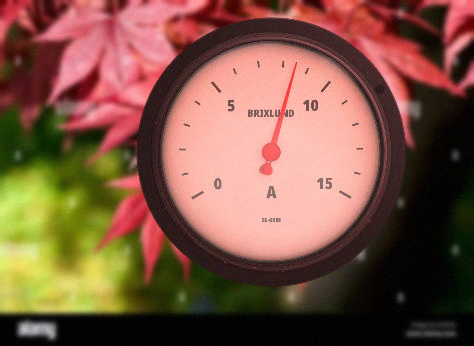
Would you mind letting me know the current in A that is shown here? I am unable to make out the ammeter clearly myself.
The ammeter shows 8.5 A
